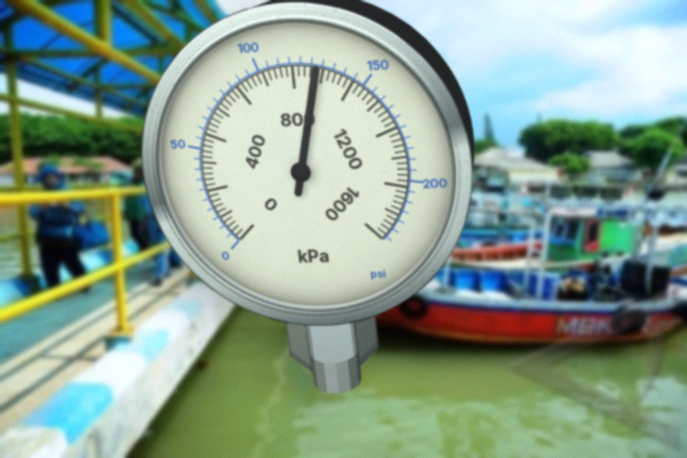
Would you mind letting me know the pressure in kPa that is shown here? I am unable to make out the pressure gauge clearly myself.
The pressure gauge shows 880 kPa
